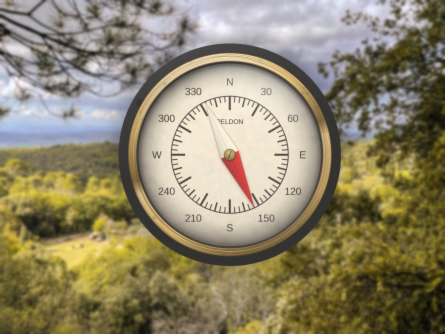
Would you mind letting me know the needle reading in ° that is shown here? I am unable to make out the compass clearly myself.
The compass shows 155 °
